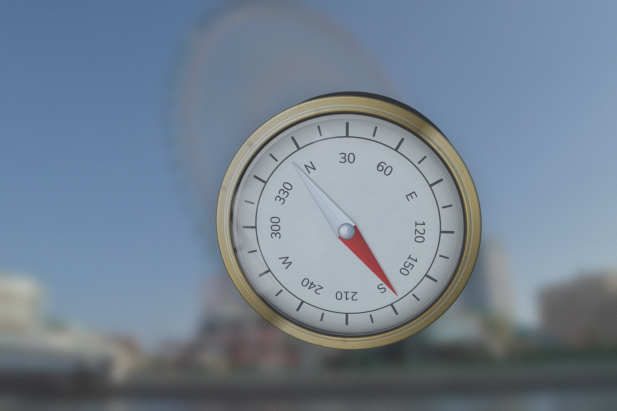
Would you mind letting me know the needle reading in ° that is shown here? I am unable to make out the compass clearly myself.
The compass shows 172.5 °
